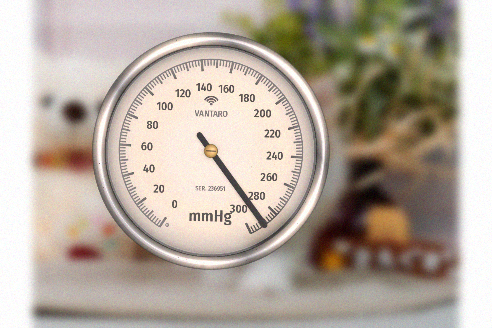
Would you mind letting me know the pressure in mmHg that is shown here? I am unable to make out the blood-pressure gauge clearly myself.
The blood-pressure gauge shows 290 mmHg
